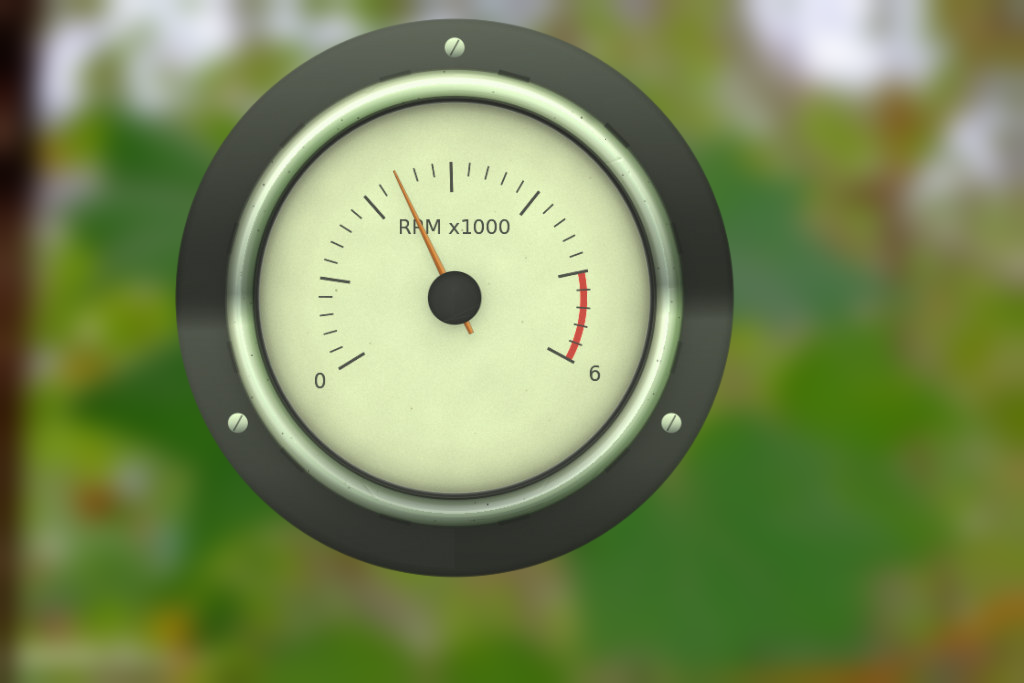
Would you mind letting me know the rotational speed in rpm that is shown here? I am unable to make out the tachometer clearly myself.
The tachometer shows 2400 rpm
